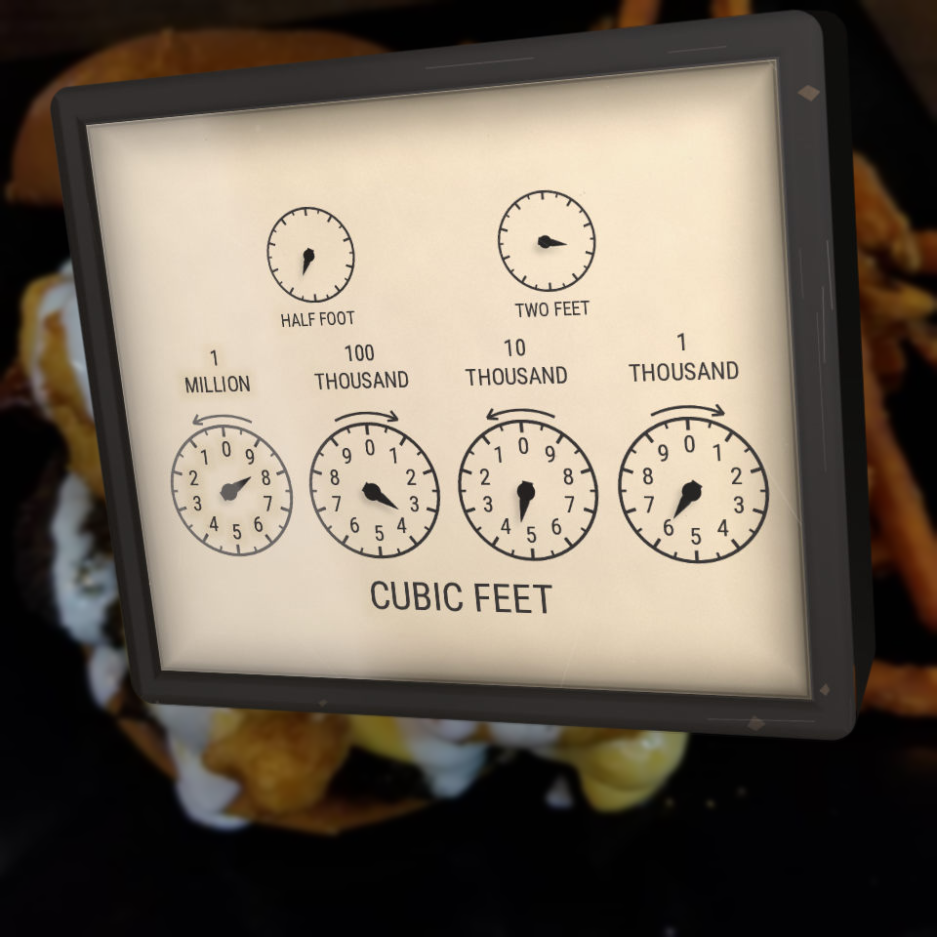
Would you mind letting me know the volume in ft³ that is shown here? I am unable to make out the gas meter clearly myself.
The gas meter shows 834600 ft³
